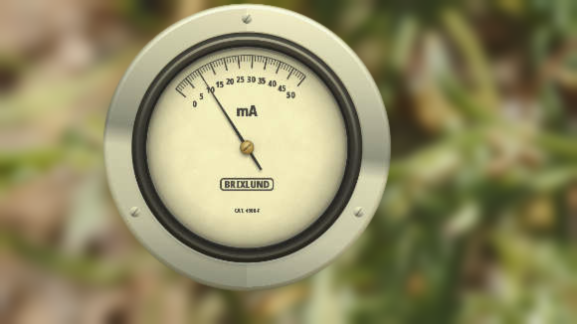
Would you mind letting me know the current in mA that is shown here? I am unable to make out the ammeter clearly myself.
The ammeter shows 10 mA
